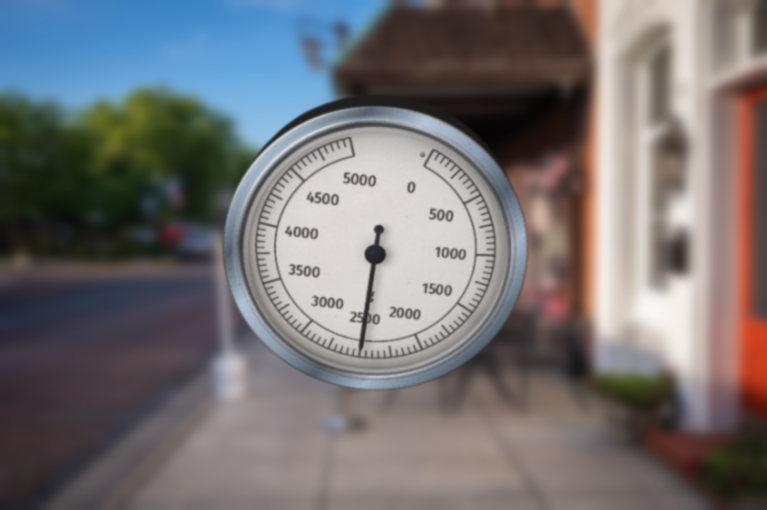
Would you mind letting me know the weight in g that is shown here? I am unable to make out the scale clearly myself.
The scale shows 2500 g
